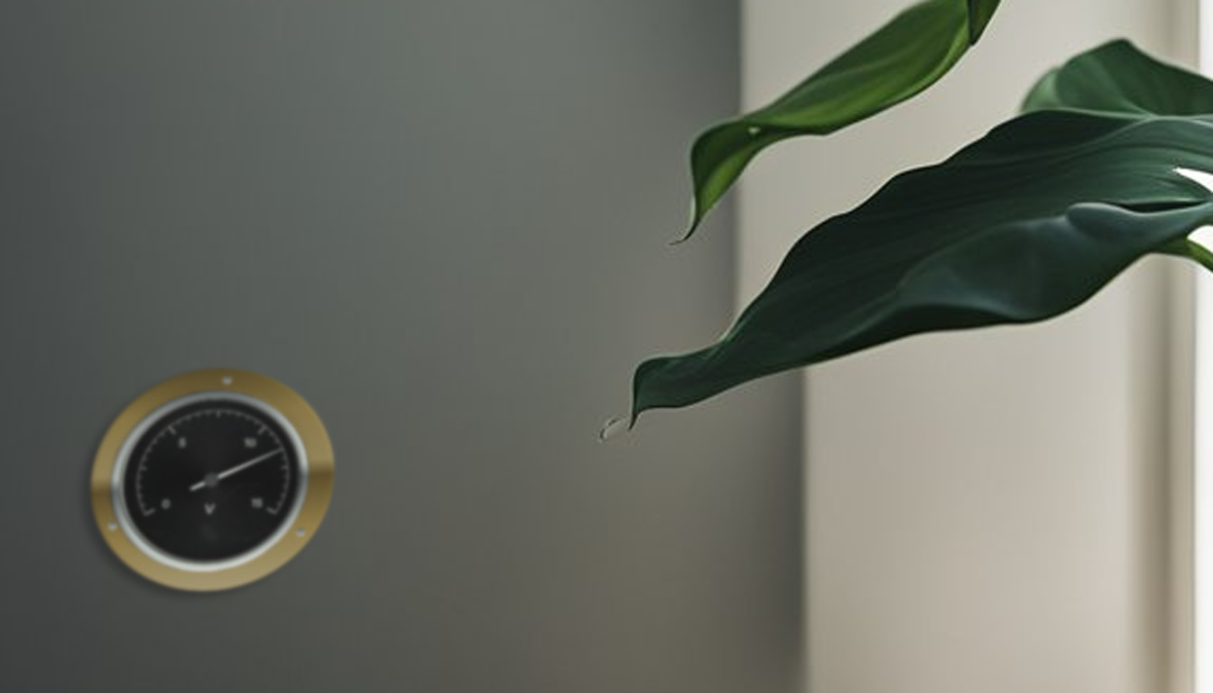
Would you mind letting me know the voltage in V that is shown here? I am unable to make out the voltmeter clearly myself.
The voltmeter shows 11.5 V
